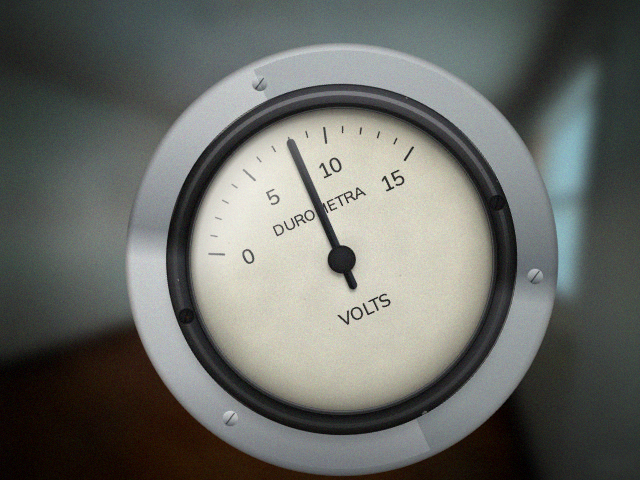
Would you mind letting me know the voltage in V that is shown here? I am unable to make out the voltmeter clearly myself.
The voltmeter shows 8 V
